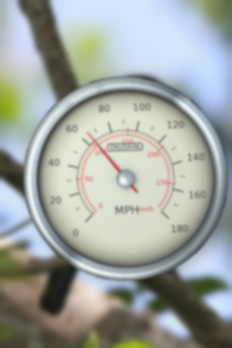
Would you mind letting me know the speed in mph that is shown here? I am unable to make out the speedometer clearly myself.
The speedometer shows 65 mph
